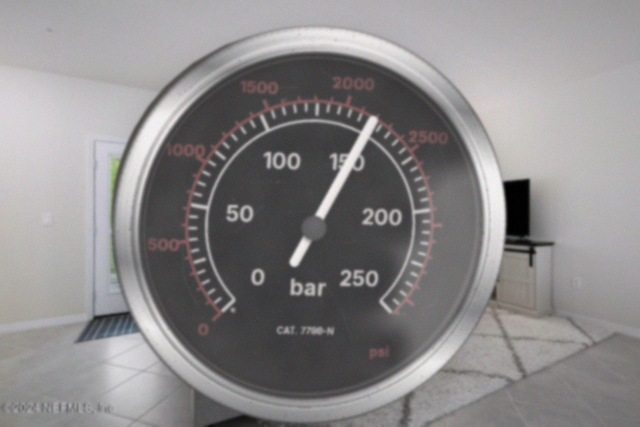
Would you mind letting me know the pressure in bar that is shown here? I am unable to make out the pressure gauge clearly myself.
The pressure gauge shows 150 bar
